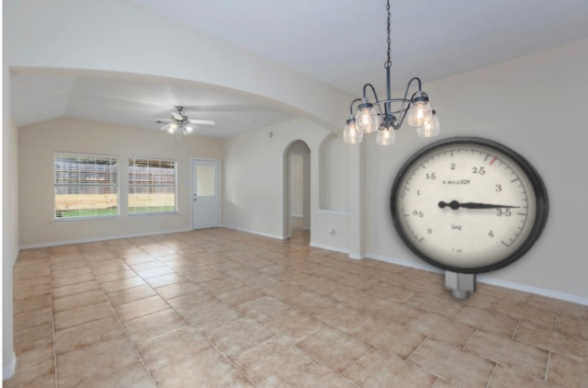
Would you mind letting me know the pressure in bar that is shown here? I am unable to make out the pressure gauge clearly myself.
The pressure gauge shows 3.4 bar
